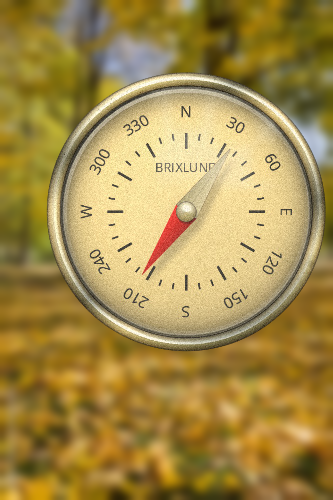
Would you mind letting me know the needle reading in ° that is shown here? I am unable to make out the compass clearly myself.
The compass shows 215 °
